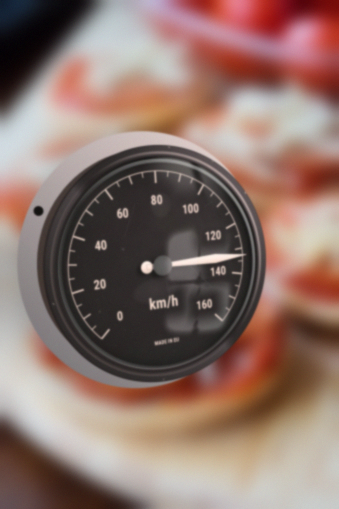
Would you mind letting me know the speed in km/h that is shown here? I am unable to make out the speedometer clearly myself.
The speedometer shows 132.5 km/h
